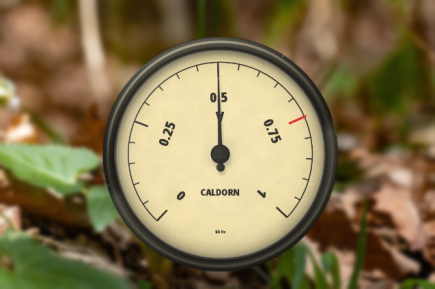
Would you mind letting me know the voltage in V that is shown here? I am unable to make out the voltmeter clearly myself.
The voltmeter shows 0.5 V
